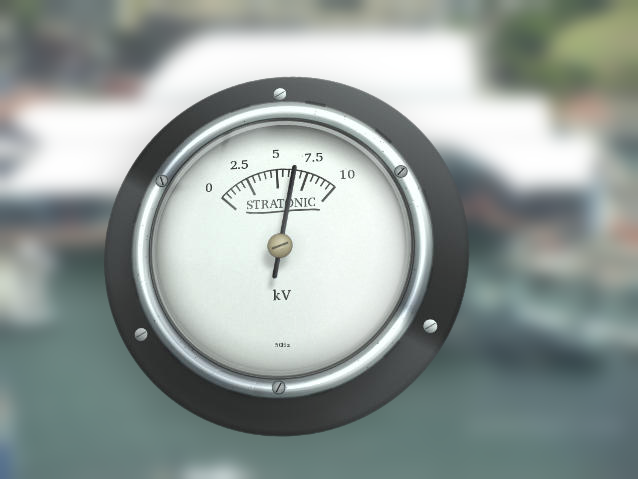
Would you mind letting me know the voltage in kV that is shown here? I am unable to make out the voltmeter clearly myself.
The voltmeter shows 6.5 kV
